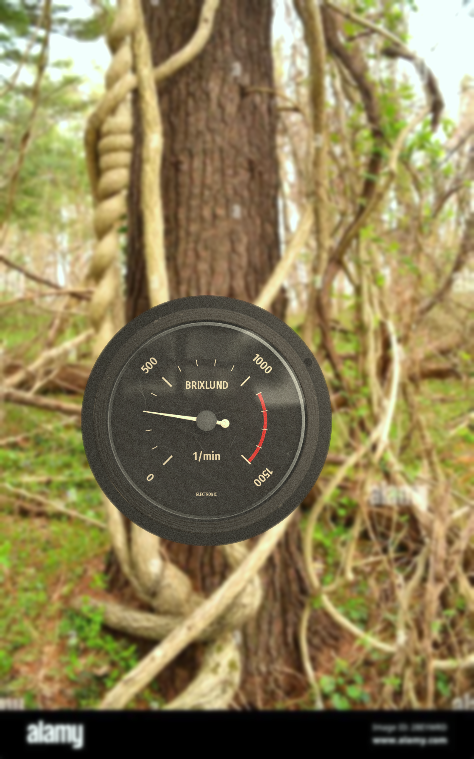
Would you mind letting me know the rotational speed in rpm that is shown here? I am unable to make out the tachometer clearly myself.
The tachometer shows 300 rpm
